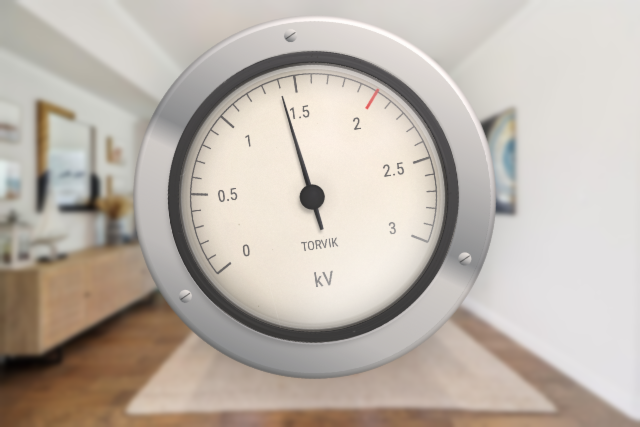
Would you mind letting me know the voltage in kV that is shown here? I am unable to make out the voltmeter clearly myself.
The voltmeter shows 1.4 kV
